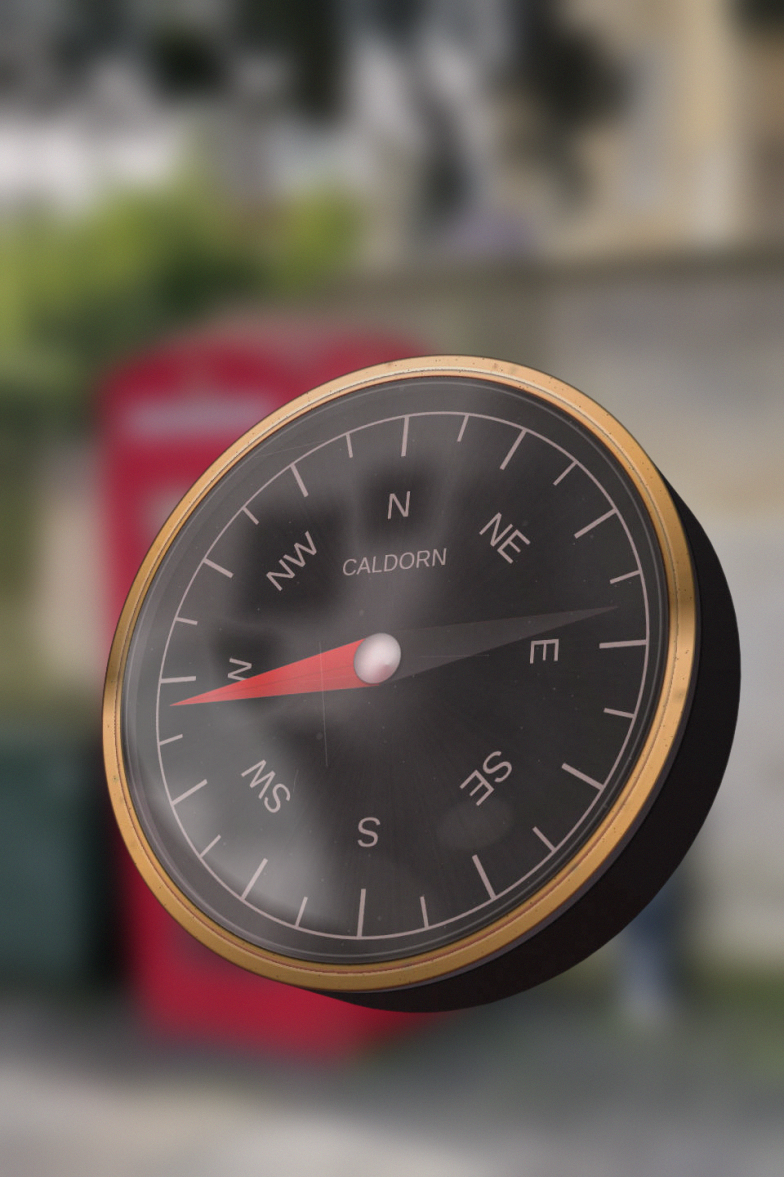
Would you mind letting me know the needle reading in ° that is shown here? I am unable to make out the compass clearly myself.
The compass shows 262.5 °
